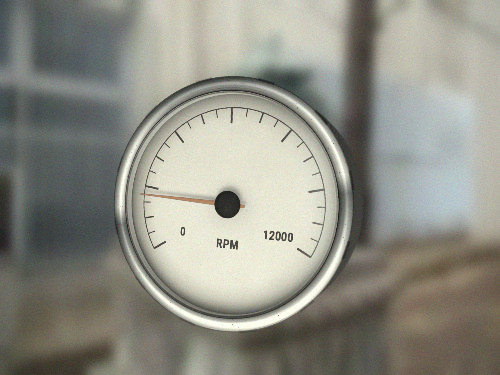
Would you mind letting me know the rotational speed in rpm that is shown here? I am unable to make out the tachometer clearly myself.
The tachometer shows 1750 rpm
